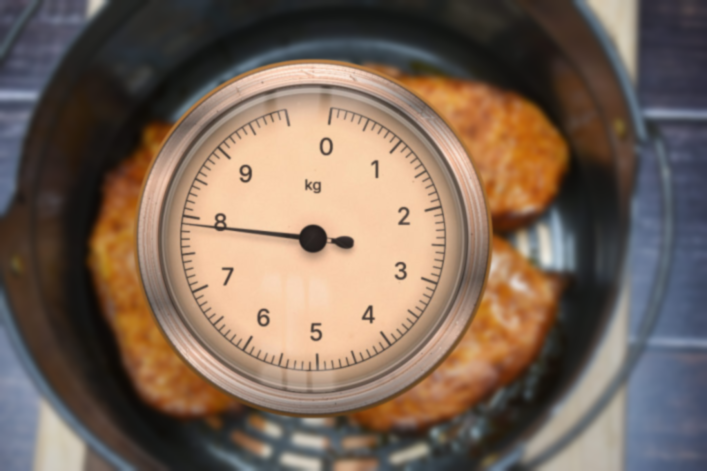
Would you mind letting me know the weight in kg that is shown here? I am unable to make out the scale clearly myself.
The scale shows 7.9 kg
